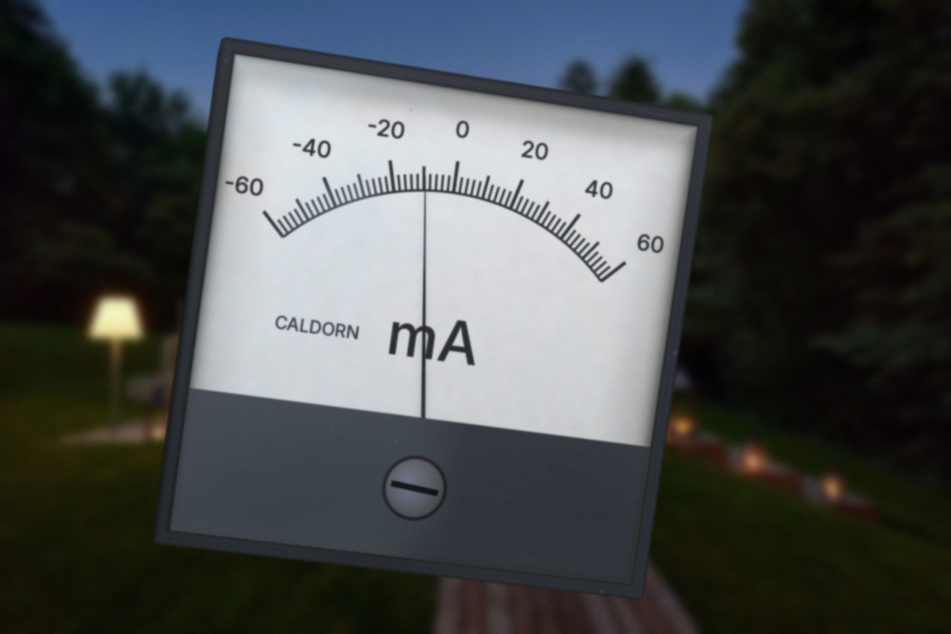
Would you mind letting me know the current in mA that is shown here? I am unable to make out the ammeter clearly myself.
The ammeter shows -10 mA
